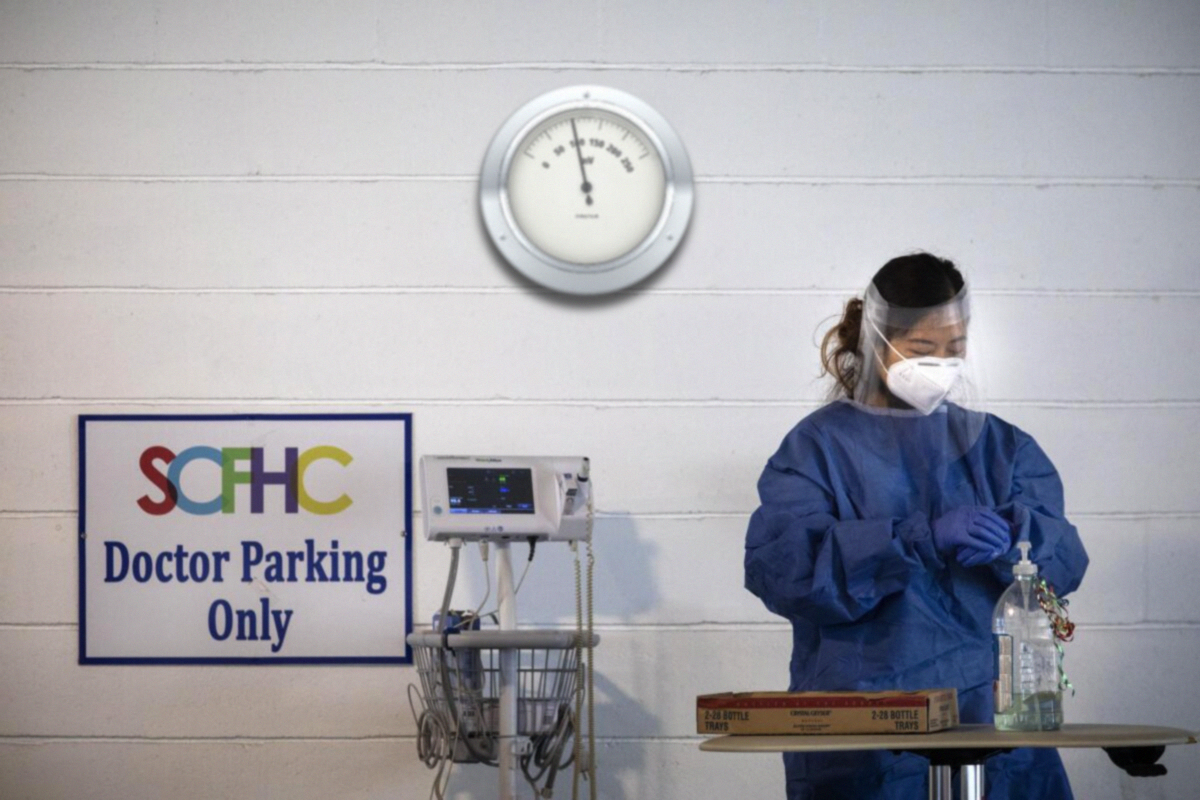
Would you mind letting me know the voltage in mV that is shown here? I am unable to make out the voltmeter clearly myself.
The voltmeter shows 100 mV
